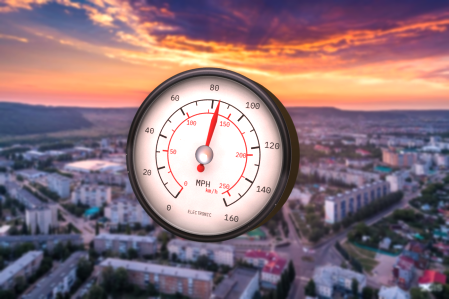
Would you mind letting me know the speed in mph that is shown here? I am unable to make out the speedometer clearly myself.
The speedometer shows 85 mph
